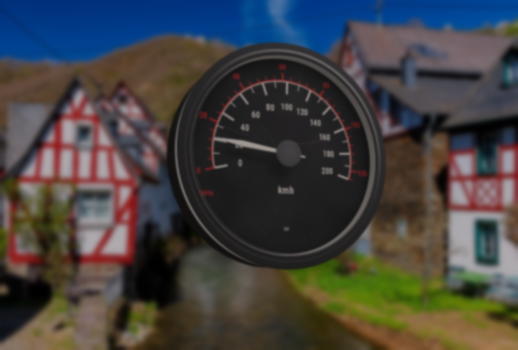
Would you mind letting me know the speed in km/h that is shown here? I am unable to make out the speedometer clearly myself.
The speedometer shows 20 km/h
